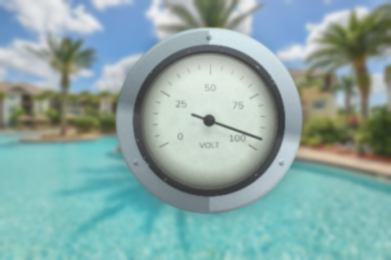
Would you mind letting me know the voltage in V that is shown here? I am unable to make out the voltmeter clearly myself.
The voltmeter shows 95 V
